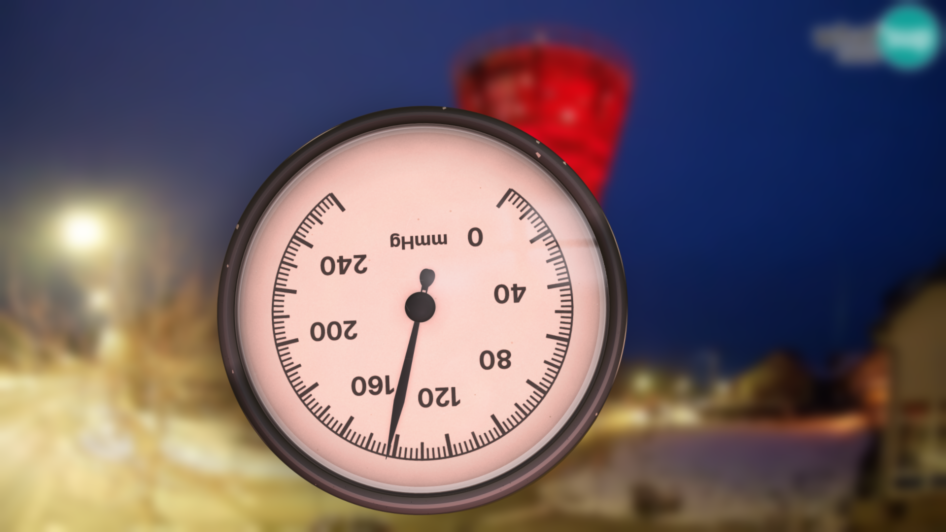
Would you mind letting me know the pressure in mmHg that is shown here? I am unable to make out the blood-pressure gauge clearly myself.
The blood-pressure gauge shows 142 mmHg
